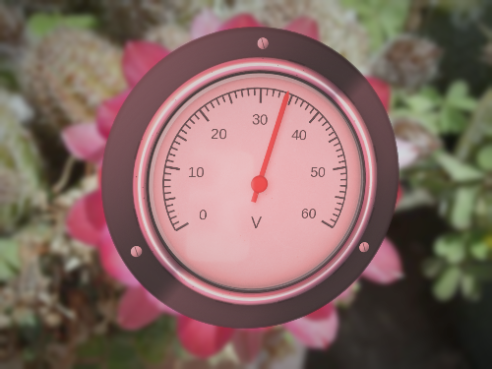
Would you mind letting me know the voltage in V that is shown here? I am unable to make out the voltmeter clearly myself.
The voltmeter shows 34 V
